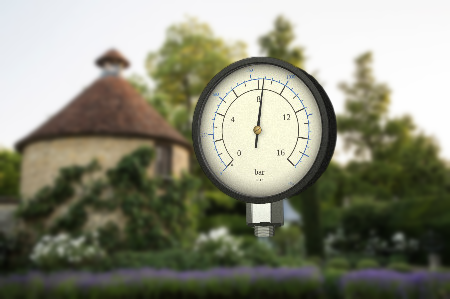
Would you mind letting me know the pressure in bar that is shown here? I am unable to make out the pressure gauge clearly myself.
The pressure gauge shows 8.5 bar
